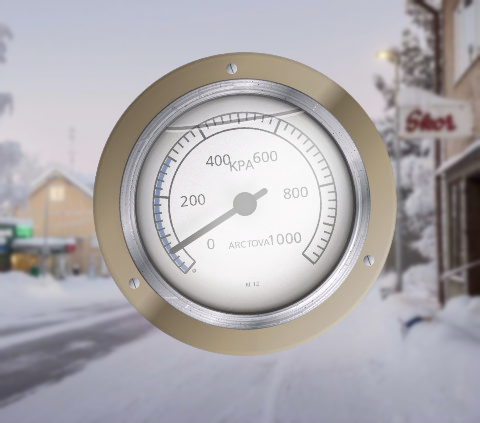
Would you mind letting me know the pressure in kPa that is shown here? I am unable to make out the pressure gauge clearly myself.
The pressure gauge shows 60 kPa
